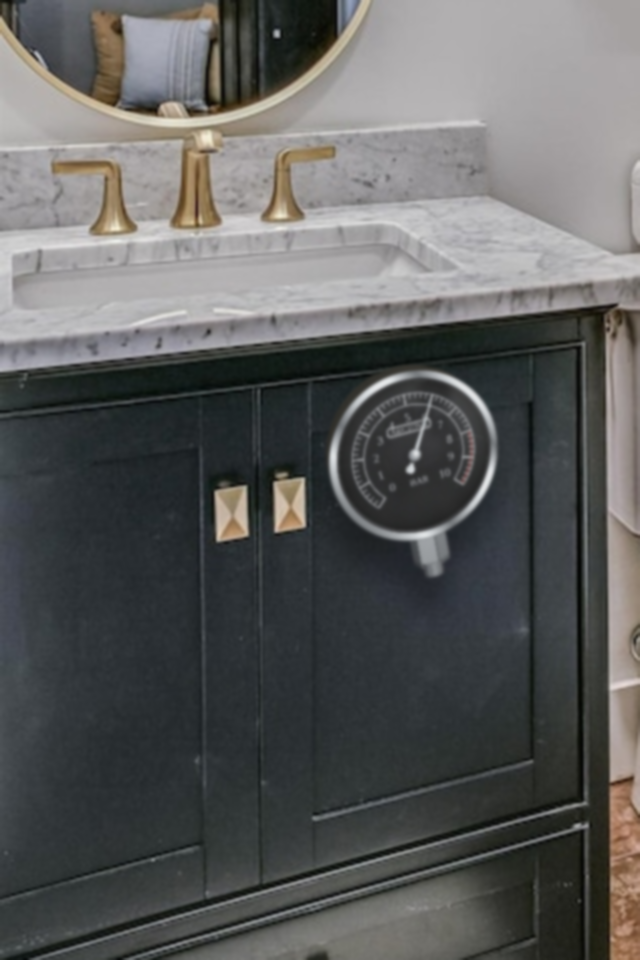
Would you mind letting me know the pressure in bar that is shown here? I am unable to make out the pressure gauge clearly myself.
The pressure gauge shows 6 bar
